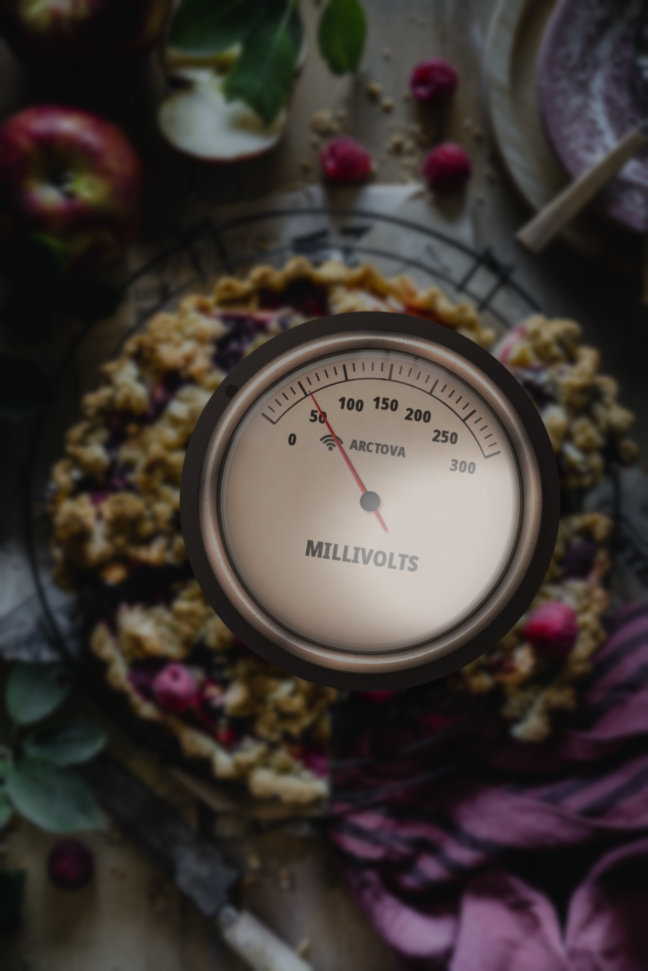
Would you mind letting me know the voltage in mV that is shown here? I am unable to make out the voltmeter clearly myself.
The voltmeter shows 55 mV
